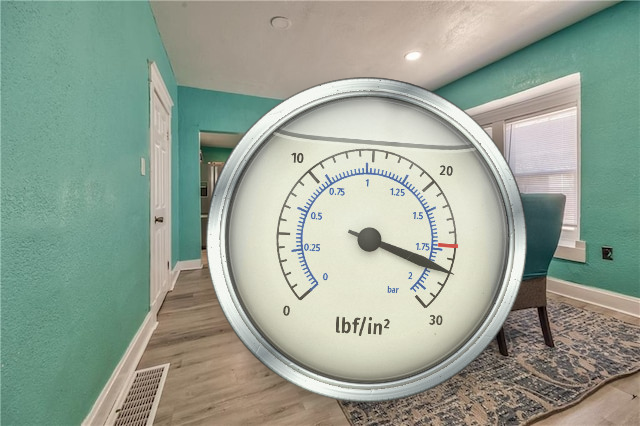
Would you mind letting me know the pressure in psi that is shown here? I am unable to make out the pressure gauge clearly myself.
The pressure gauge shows 27 psi
